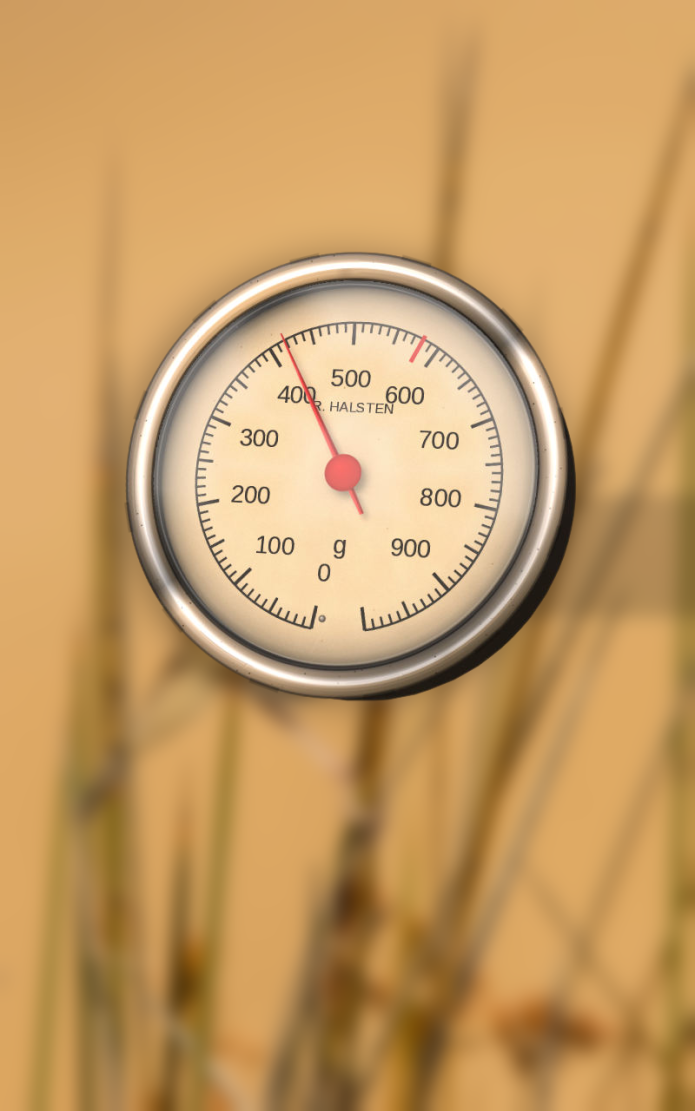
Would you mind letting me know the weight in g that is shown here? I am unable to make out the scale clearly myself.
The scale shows 420 g
